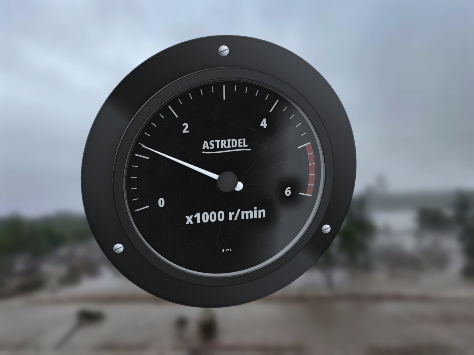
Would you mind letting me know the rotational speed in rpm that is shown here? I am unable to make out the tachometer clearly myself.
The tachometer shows 1200 rpm
